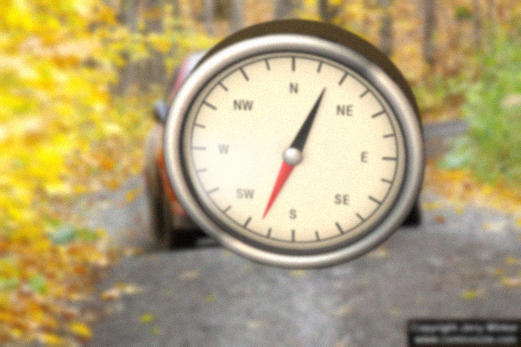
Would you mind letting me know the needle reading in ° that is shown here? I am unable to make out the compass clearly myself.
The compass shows 202.5 °
